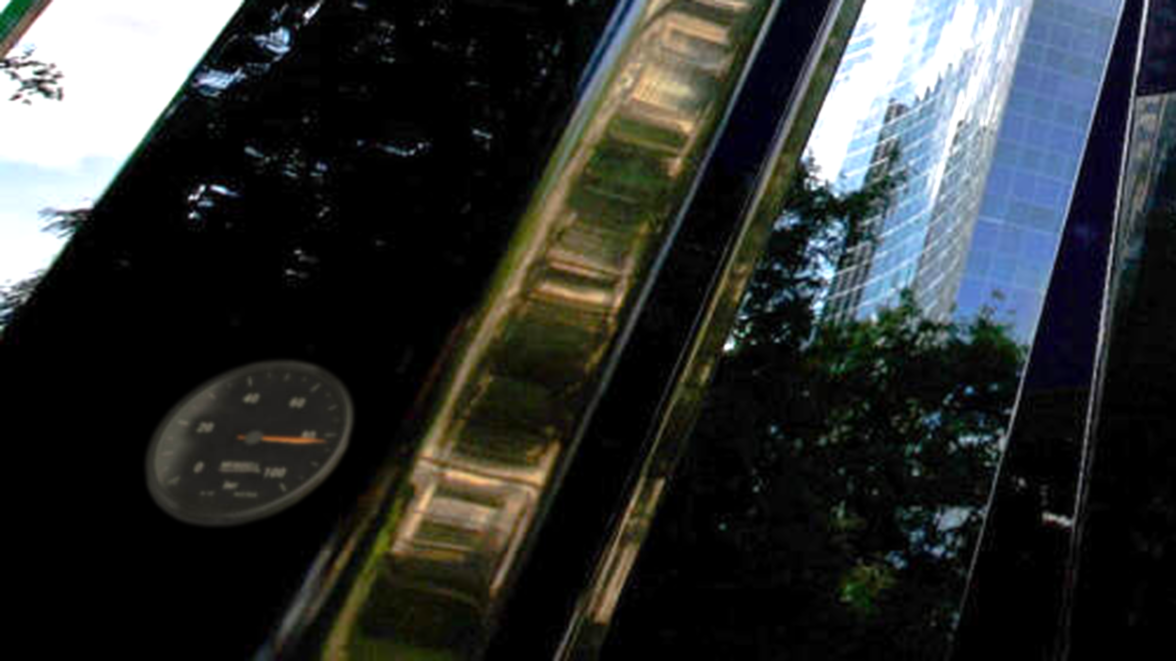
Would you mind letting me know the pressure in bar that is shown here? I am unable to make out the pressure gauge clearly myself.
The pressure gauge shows 82.5 bar
